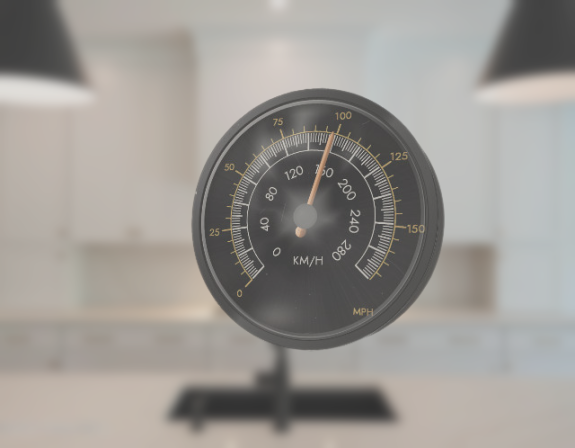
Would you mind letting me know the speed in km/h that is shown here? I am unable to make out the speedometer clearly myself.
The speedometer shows 160 km/h
